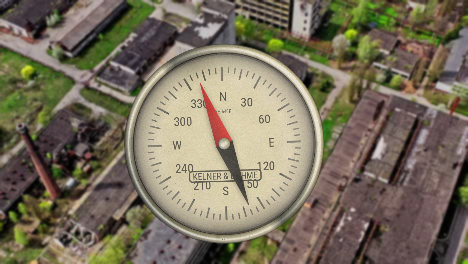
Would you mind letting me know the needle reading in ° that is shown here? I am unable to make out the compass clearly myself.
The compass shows 340 °
